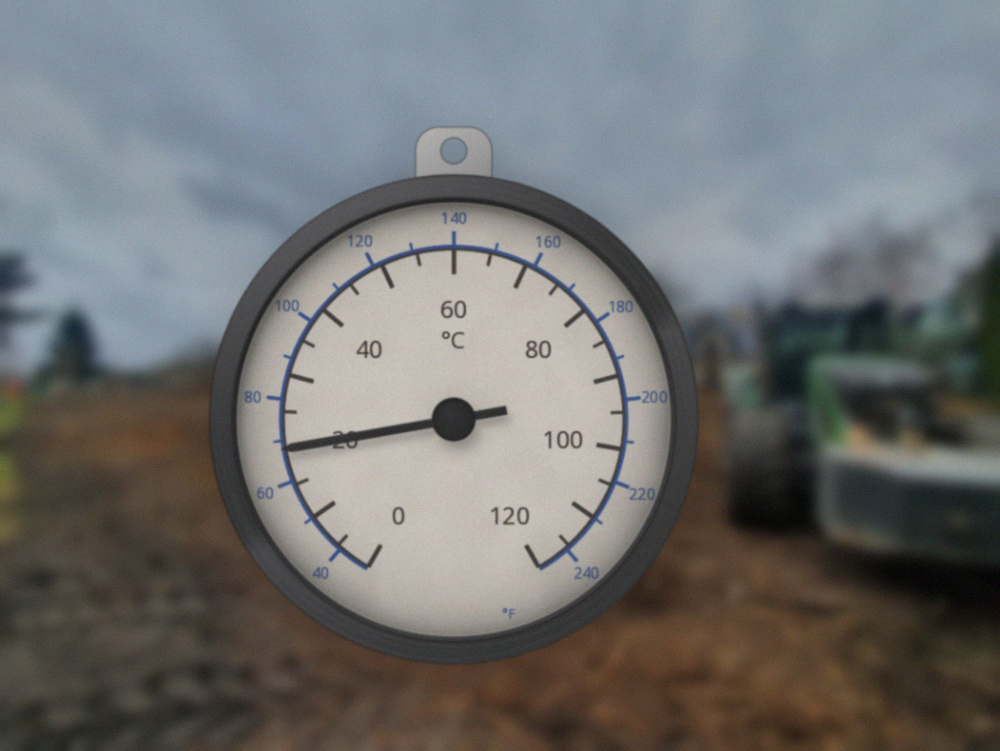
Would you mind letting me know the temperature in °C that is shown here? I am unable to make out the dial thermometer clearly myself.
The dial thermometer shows 20 °C
